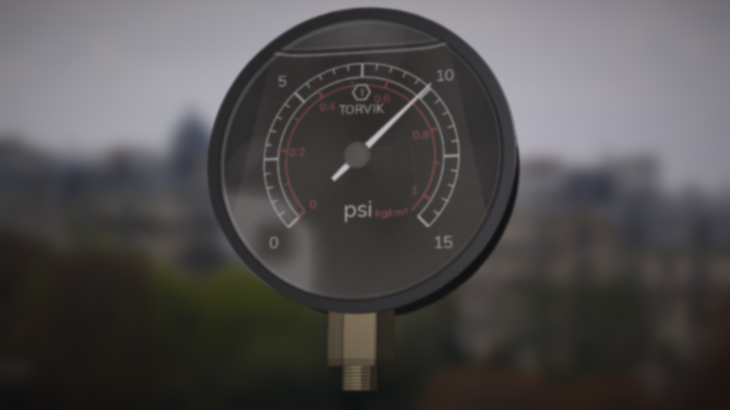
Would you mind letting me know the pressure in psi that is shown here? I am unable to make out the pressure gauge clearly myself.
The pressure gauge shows 10 psi
